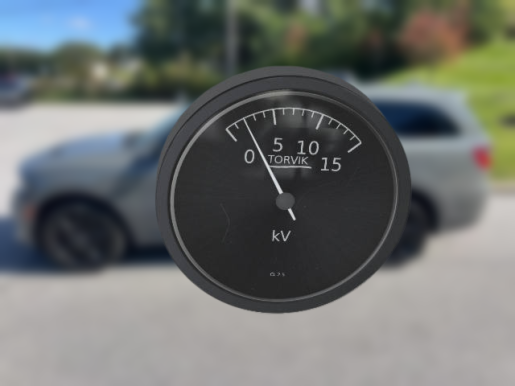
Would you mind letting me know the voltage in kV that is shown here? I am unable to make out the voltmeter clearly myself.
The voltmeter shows 2 kV
